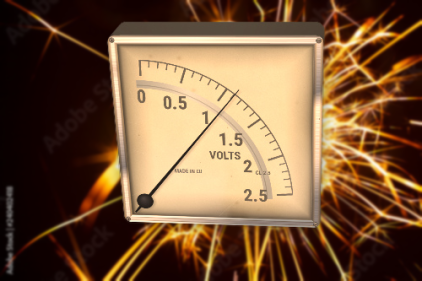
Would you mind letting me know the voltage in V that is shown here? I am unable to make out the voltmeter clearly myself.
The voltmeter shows 1.1 V
